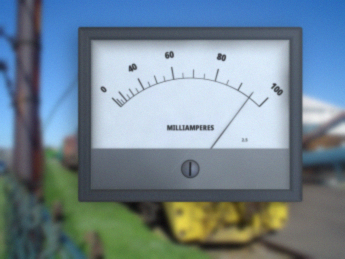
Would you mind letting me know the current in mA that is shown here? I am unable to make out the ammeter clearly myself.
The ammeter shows 95 mA
